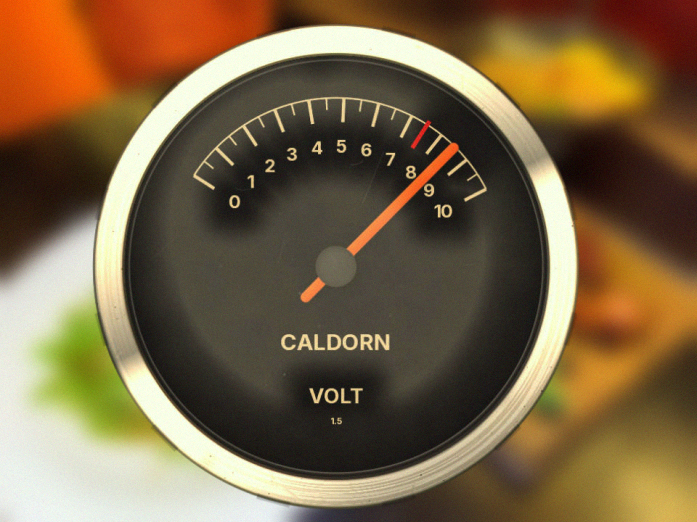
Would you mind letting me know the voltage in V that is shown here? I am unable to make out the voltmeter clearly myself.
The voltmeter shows 8.5 V
